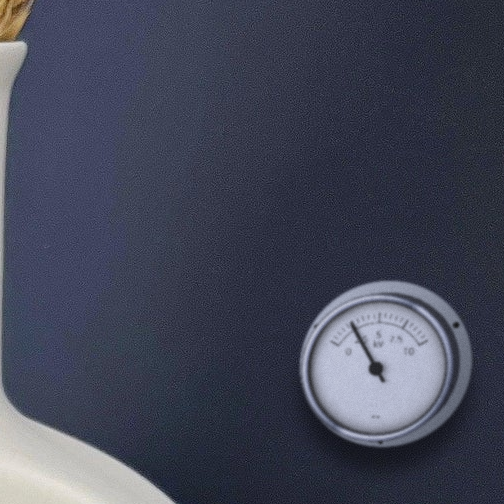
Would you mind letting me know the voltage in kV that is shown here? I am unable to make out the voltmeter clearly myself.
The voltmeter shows 2.5 kV
